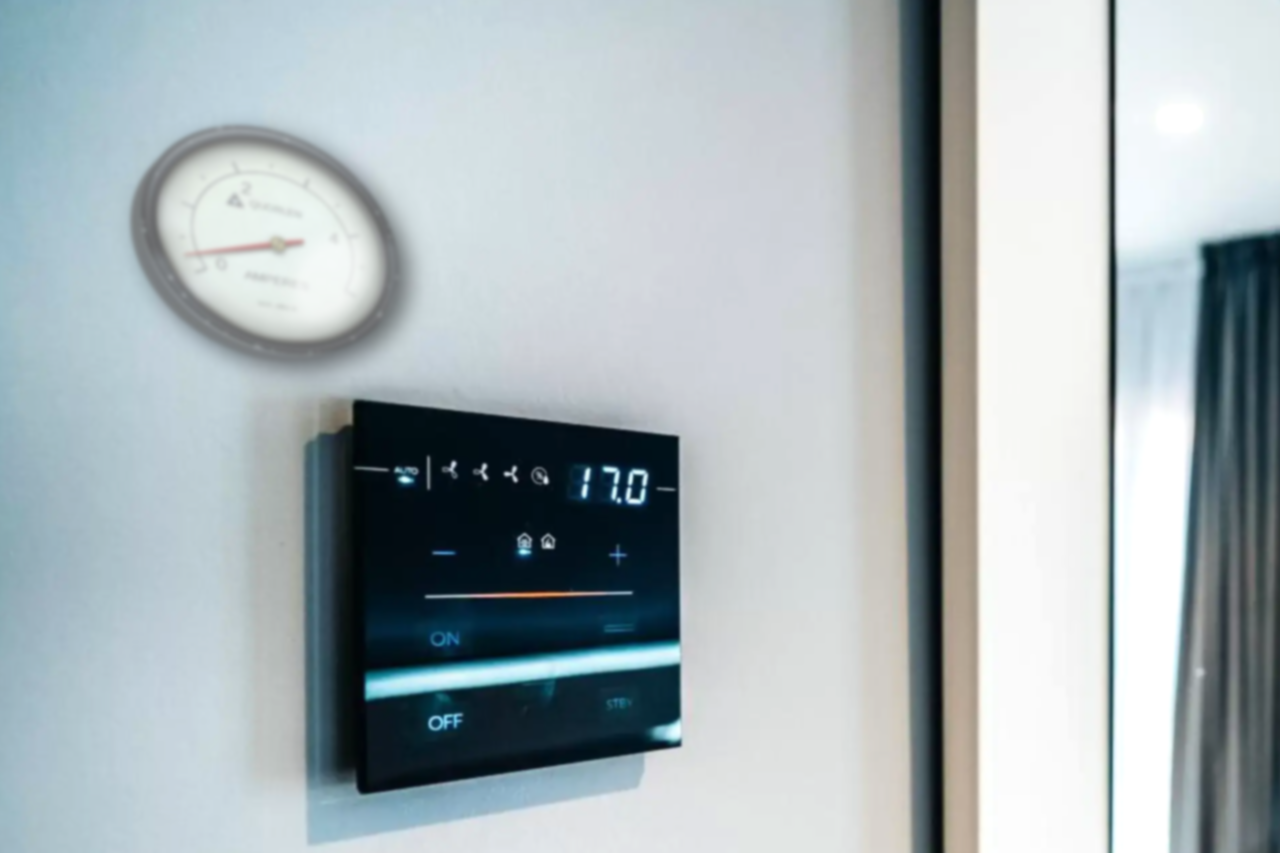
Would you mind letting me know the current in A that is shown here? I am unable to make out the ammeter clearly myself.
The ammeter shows 0.25 A
